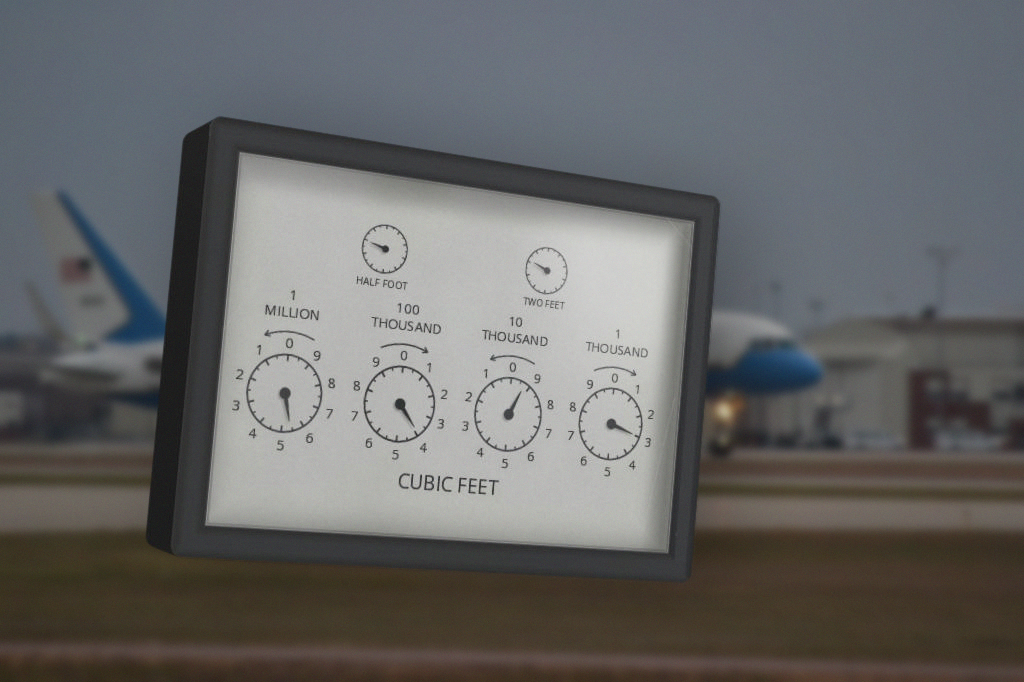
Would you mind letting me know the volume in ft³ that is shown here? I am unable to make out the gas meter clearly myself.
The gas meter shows 539300 ft³
